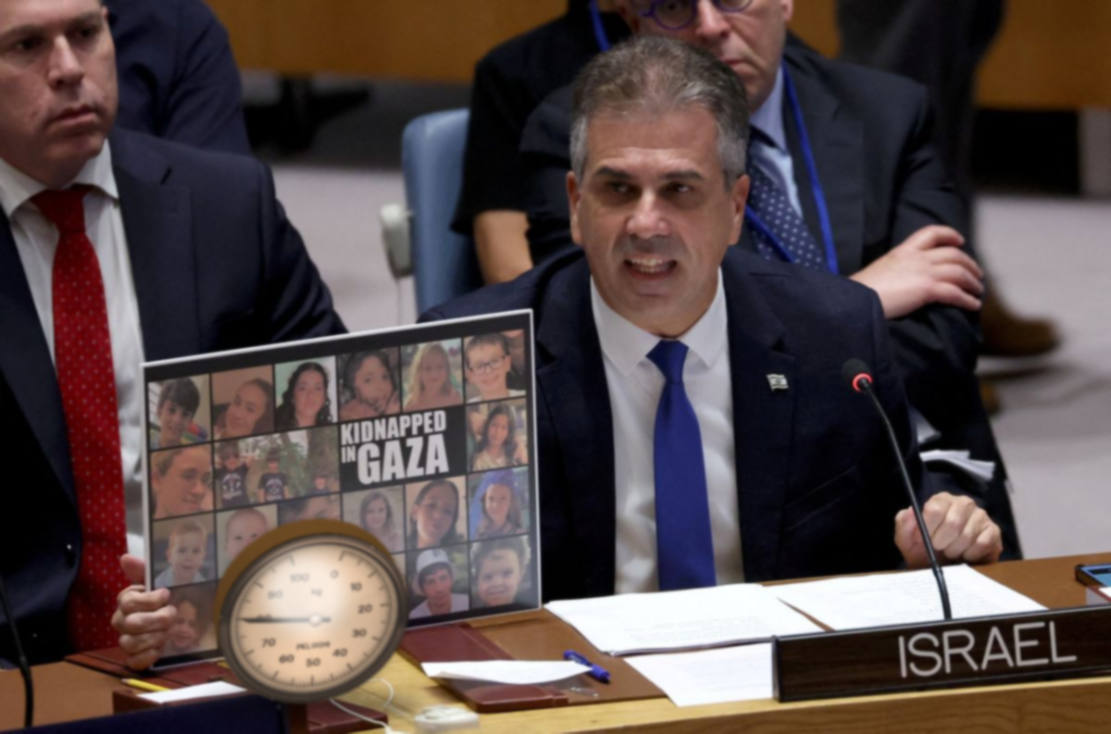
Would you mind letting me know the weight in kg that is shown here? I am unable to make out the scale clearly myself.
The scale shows 80 kg
